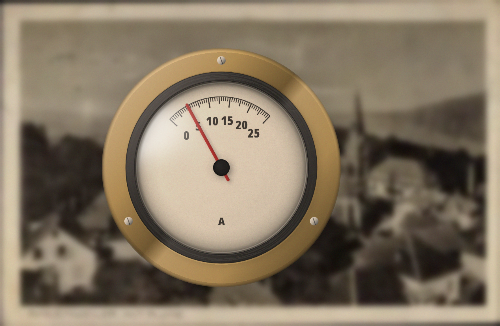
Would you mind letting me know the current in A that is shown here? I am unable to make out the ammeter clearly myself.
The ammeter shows 5 A
